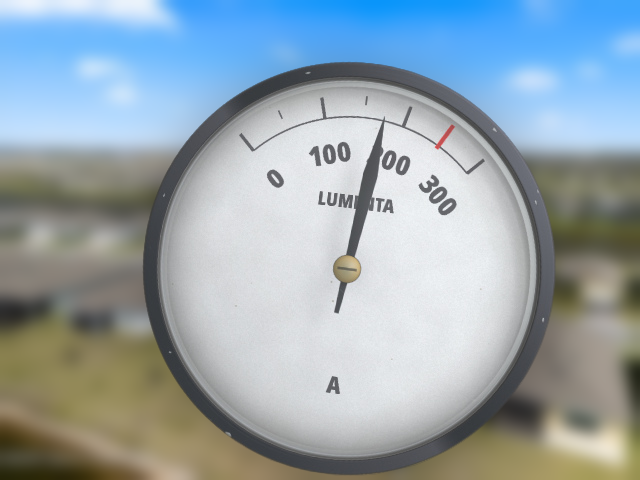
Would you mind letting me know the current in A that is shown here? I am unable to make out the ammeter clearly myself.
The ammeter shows 175 A
